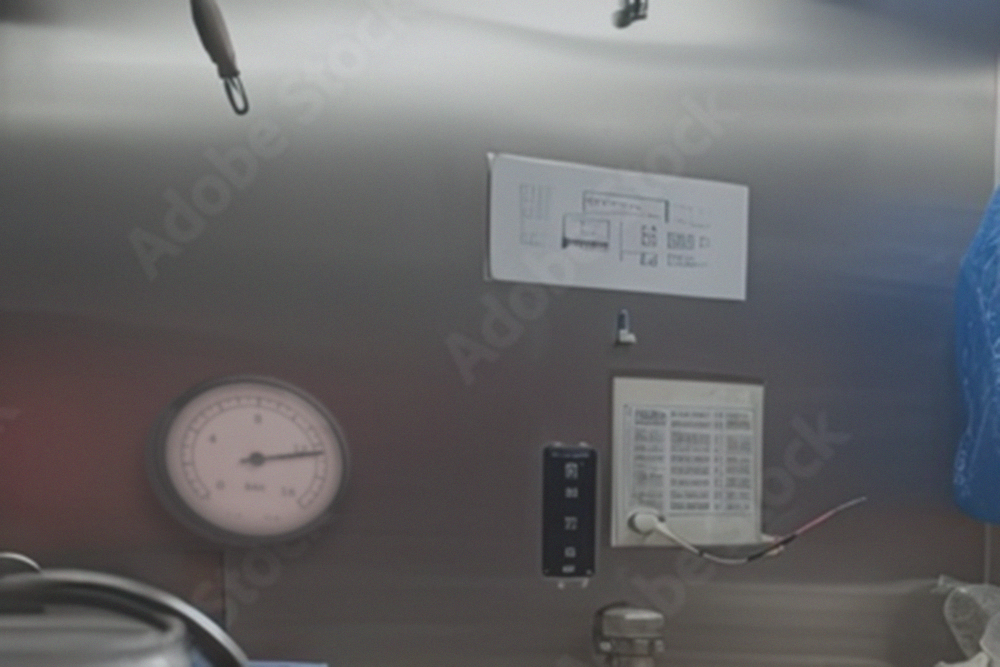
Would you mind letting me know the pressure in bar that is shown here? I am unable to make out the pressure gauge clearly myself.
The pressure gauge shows 12.5 bar
